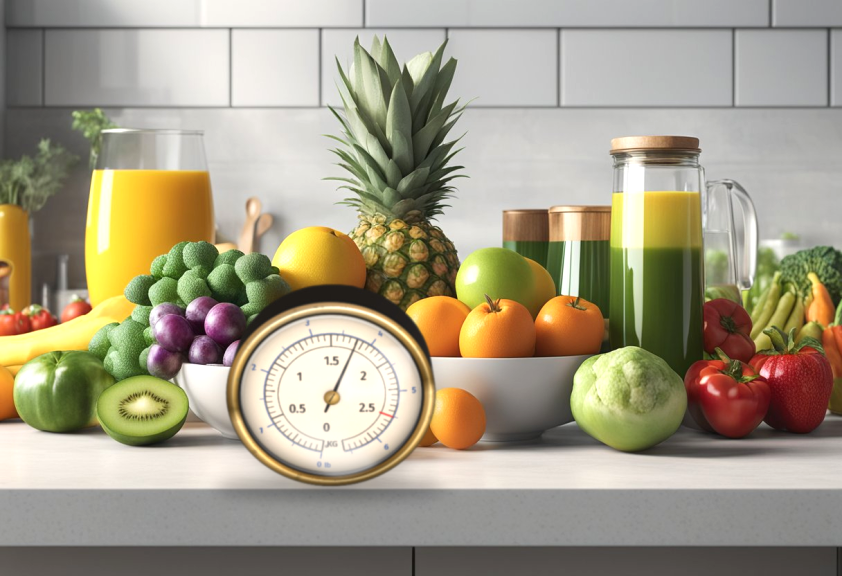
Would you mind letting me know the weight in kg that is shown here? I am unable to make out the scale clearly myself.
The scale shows 1.7 kg
